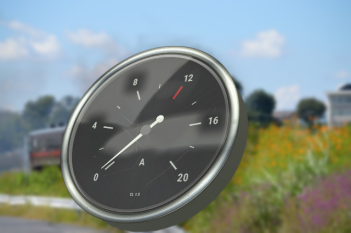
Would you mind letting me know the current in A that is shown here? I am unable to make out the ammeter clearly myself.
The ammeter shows 0 A
